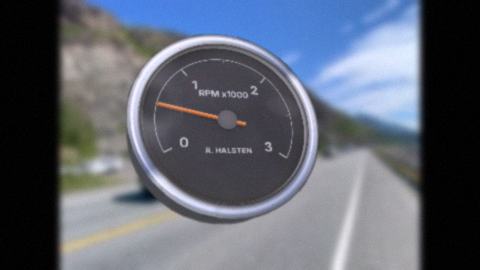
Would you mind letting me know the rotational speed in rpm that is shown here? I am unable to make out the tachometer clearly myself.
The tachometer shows 500 rpm
